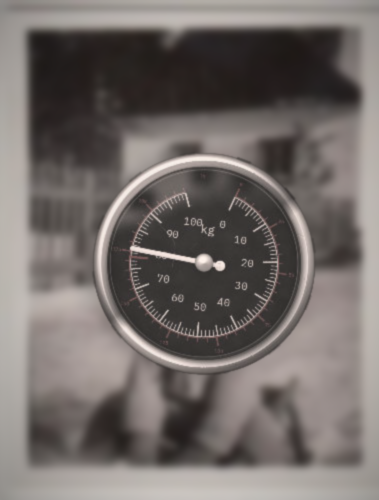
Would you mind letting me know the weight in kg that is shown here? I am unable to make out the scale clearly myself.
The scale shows 80 kg
